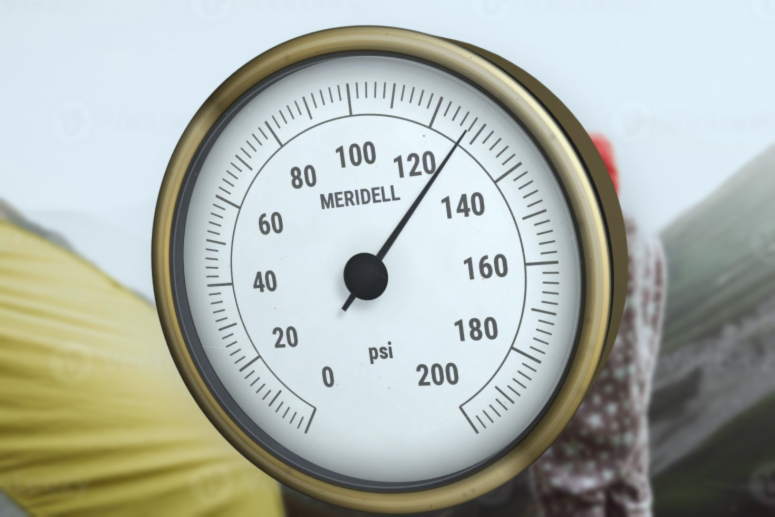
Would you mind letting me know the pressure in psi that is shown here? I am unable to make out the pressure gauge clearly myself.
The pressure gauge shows 128 psi
